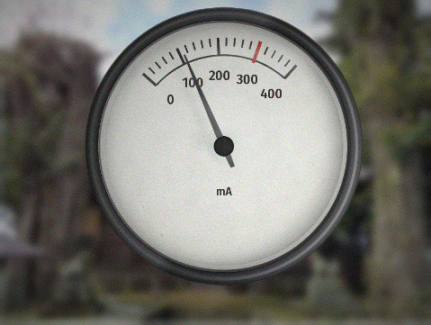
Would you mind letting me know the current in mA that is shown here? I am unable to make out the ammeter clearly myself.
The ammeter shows 110 mA
